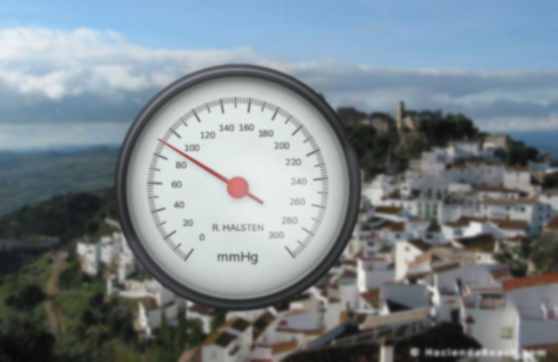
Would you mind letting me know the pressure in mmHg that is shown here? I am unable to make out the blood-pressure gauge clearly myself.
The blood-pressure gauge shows 90 mmHg
